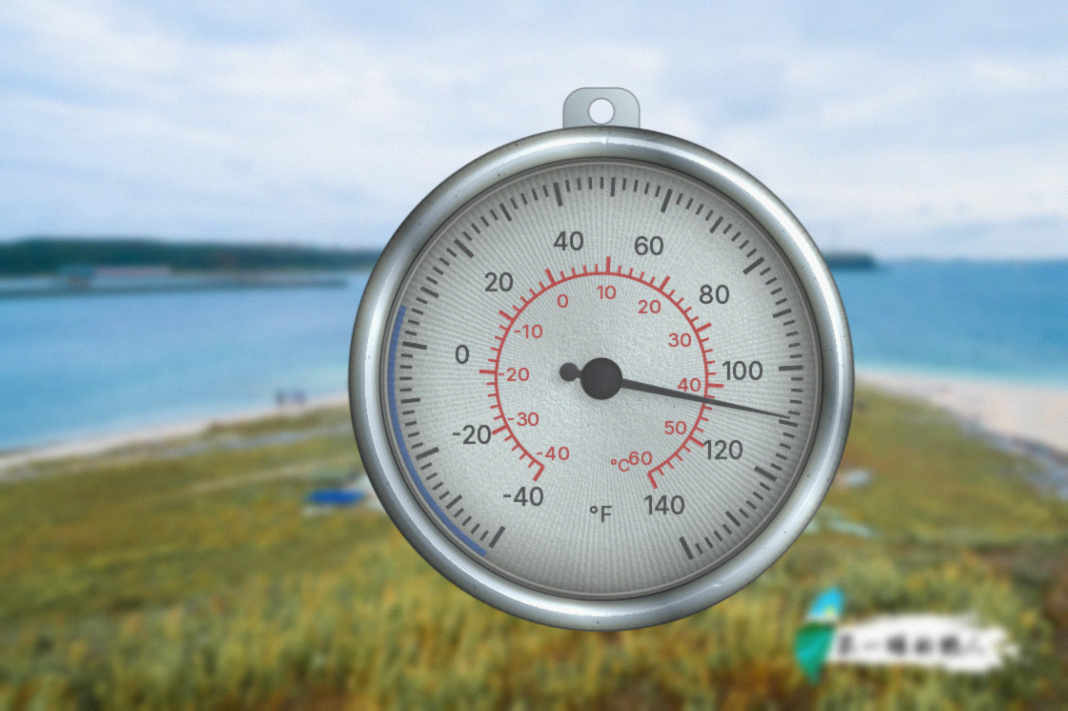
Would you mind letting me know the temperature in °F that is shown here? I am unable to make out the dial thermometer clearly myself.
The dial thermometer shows 109 °F
